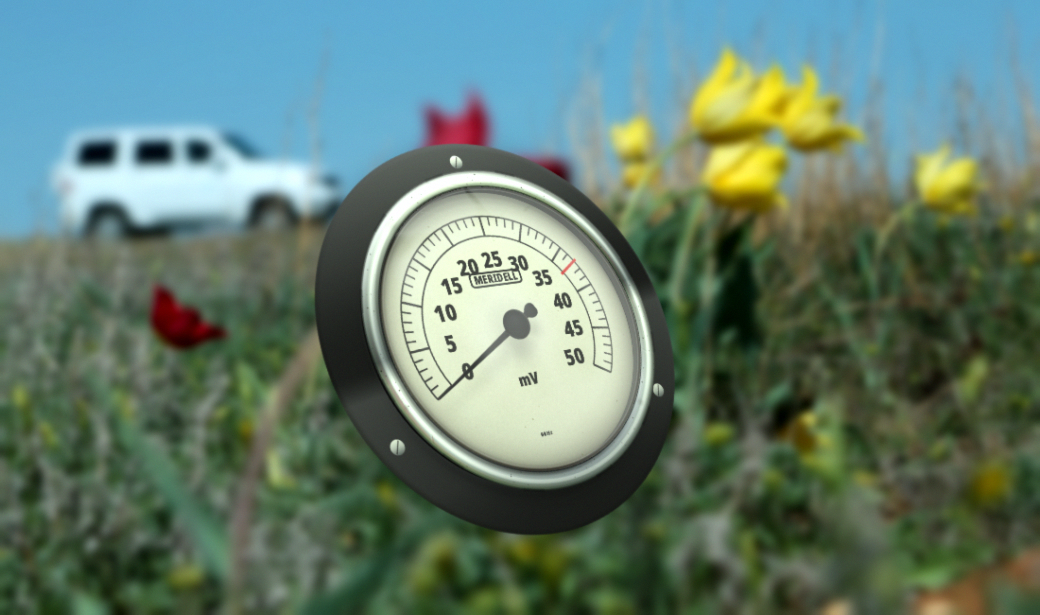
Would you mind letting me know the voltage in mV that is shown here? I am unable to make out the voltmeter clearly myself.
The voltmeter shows 0 mV
